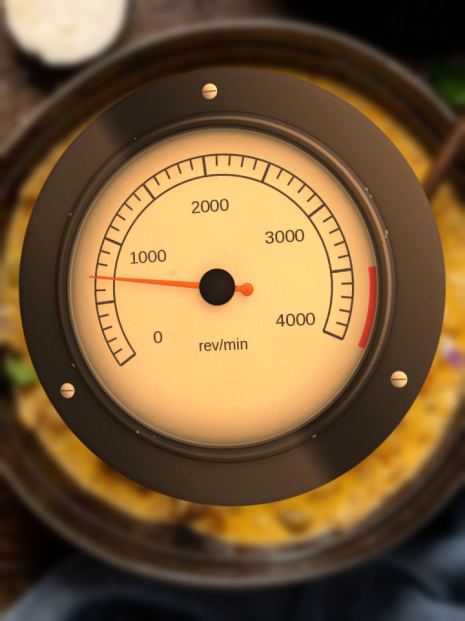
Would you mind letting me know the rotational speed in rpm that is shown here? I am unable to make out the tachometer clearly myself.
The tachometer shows 700 rpm
